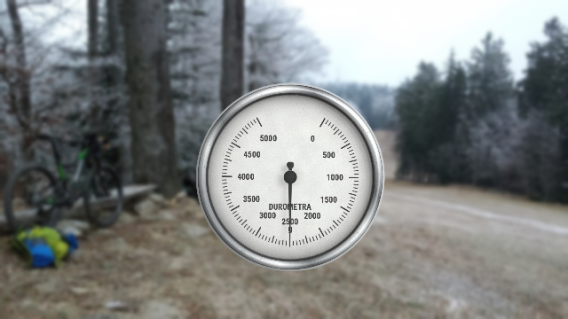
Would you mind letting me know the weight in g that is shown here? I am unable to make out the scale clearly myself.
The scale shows 2500 g
